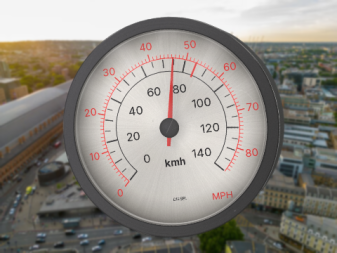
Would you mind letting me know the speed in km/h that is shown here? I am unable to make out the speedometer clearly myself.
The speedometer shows 75 km/h
